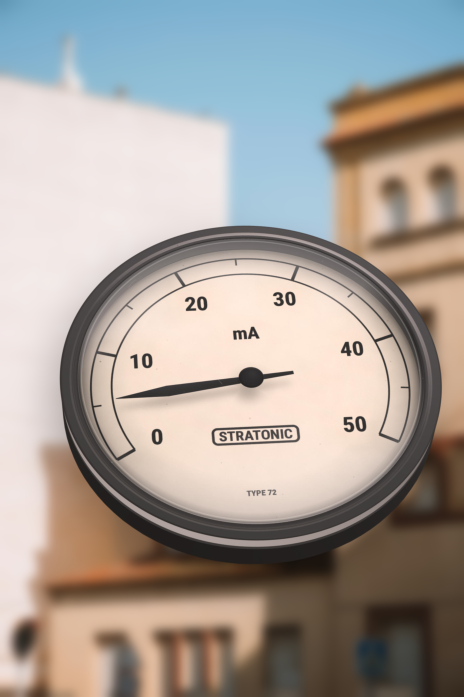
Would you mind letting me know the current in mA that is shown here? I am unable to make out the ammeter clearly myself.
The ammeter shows 5 mA
